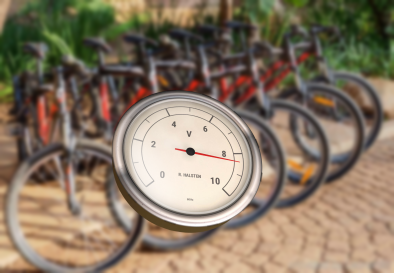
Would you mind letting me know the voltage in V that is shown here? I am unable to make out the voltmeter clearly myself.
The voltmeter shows 8.5 V
